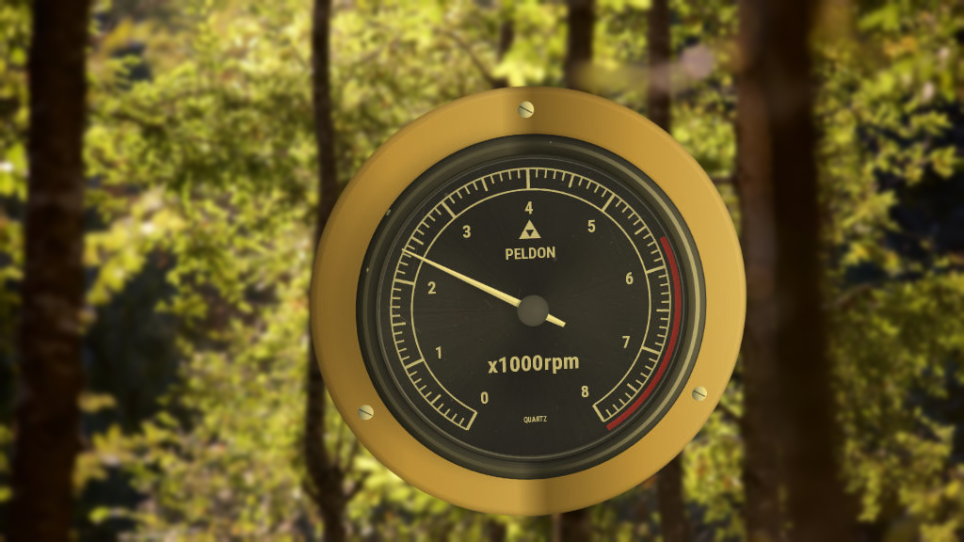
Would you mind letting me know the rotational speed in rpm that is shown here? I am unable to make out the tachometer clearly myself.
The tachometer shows 2350 rpm
